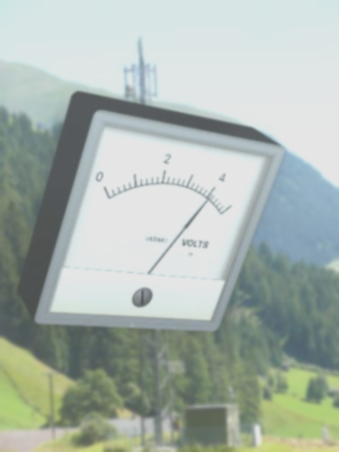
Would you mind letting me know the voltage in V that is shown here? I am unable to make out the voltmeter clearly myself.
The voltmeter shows 4 V
